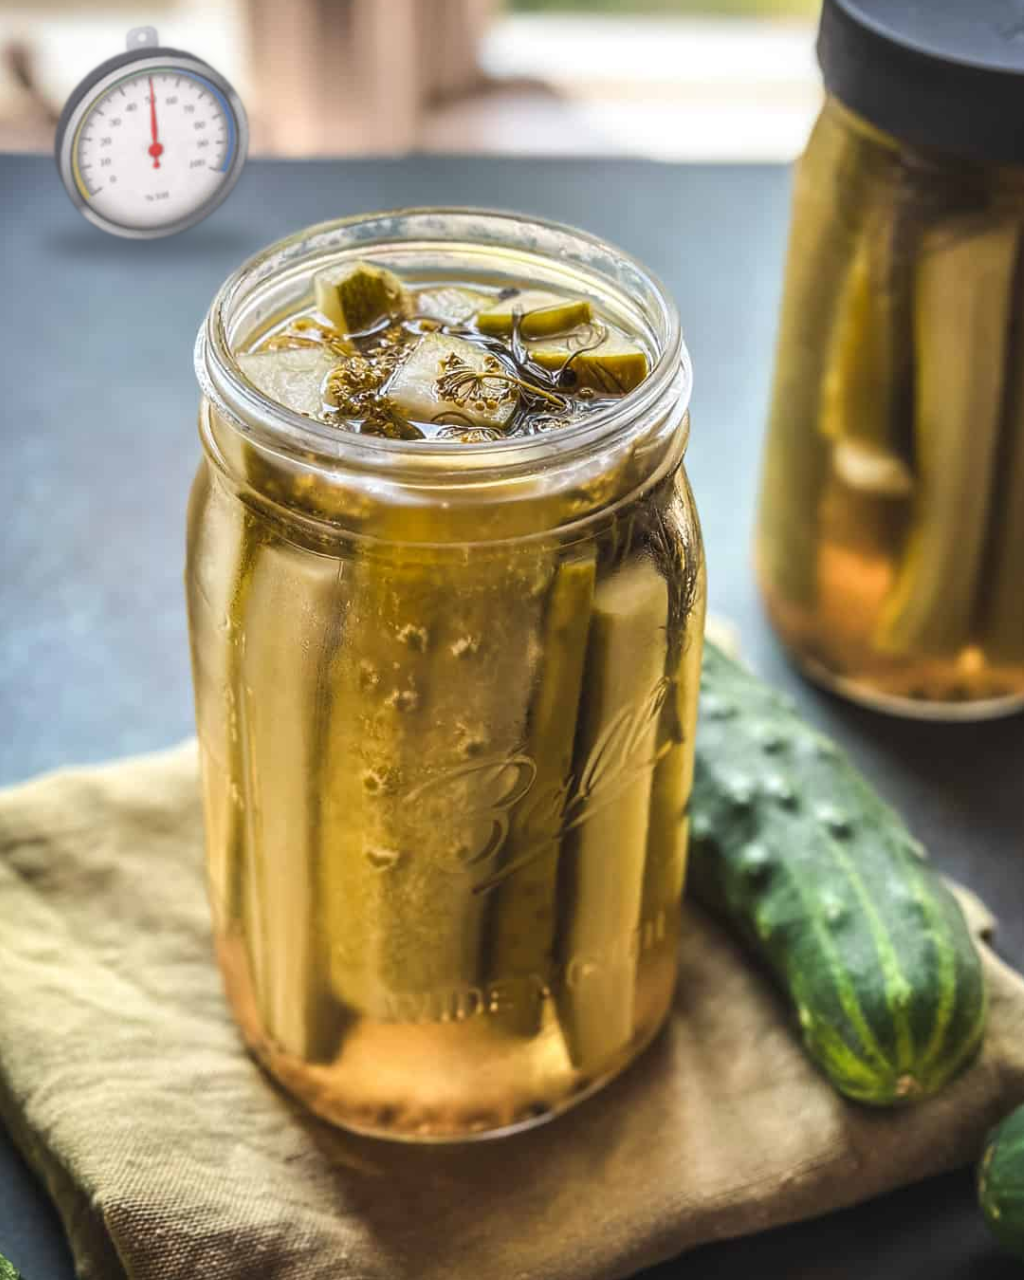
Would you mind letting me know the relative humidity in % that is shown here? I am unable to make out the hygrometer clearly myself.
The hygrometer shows 50 %
